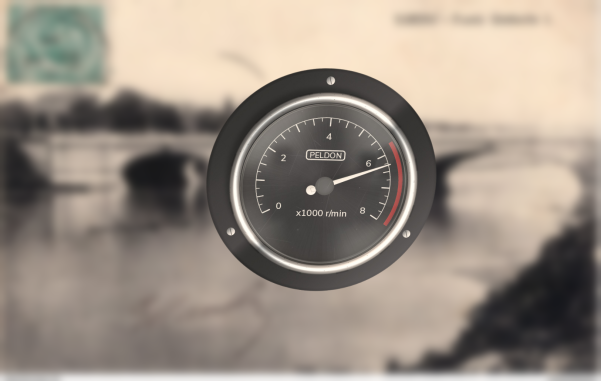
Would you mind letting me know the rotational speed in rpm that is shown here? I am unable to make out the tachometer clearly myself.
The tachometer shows 6250 rpm
